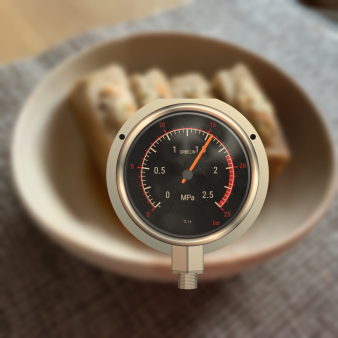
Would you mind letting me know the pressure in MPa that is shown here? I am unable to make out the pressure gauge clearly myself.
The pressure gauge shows 1.55 MPa
